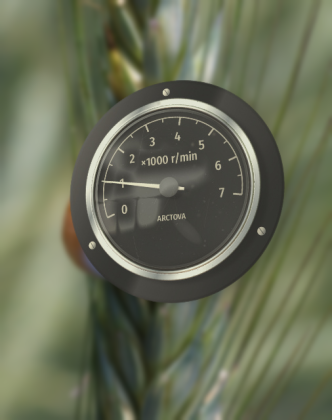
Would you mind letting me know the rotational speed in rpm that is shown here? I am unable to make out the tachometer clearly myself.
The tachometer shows 1000 rpm
